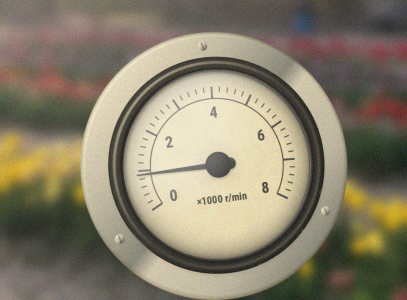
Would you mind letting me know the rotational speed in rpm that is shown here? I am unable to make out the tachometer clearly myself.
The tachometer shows 900 rpm
